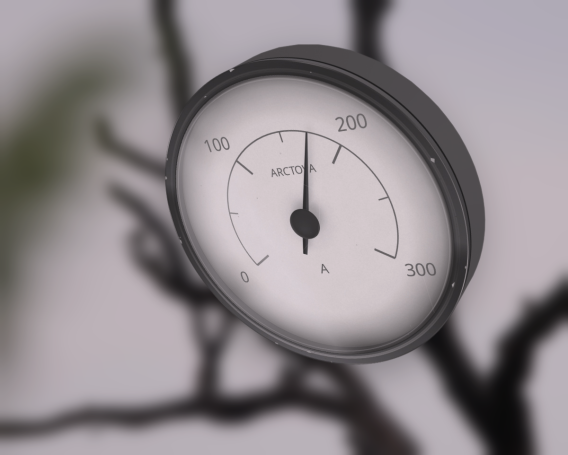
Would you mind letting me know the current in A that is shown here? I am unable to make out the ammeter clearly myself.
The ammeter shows 175 A
